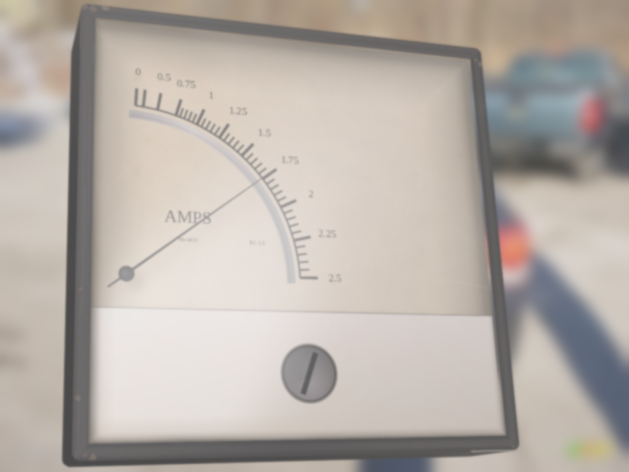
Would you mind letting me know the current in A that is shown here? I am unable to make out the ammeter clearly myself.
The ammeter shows 1.75 A
